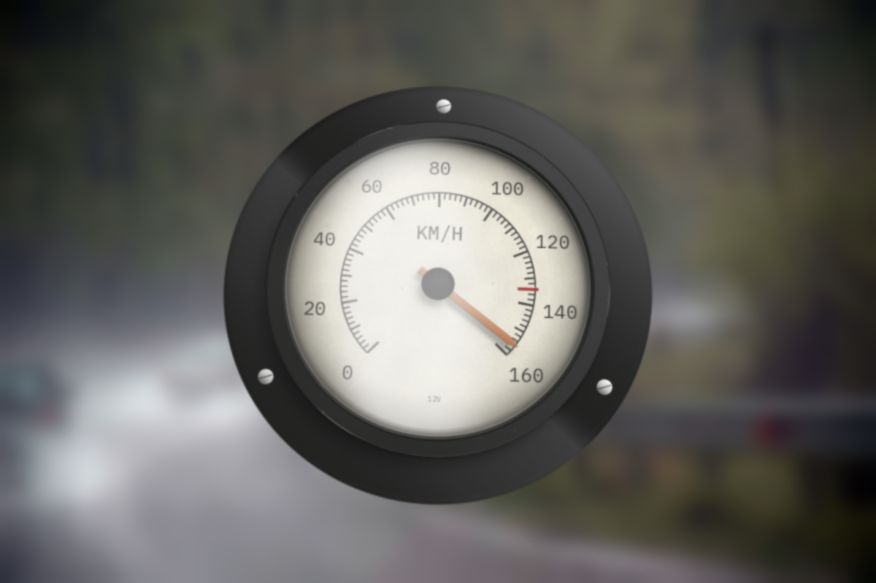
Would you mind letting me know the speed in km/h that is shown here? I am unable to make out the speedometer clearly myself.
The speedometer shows 156 km/h
